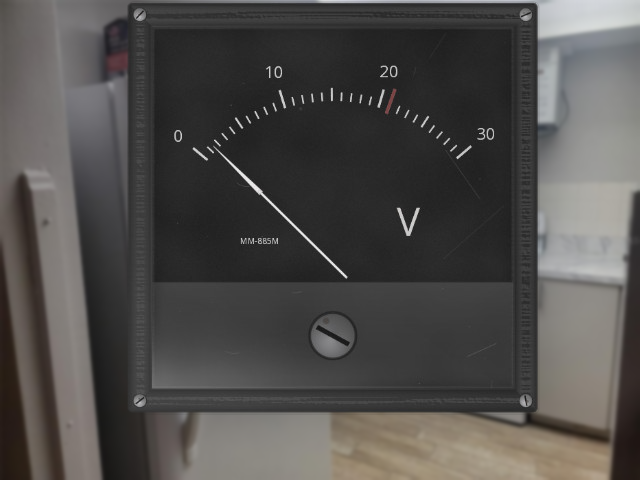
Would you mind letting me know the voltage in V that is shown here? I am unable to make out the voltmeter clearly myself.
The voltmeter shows 1.5 V
